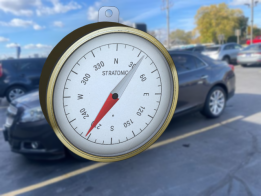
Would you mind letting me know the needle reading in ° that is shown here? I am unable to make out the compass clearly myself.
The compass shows 215 °
